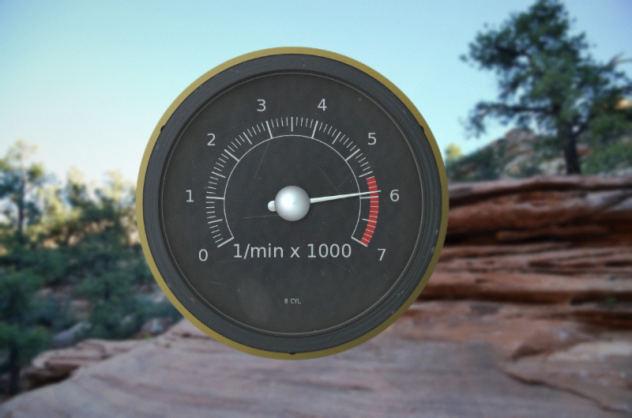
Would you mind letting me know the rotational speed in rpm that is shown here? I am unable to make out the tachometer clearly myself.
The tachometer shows 5900 rpm
